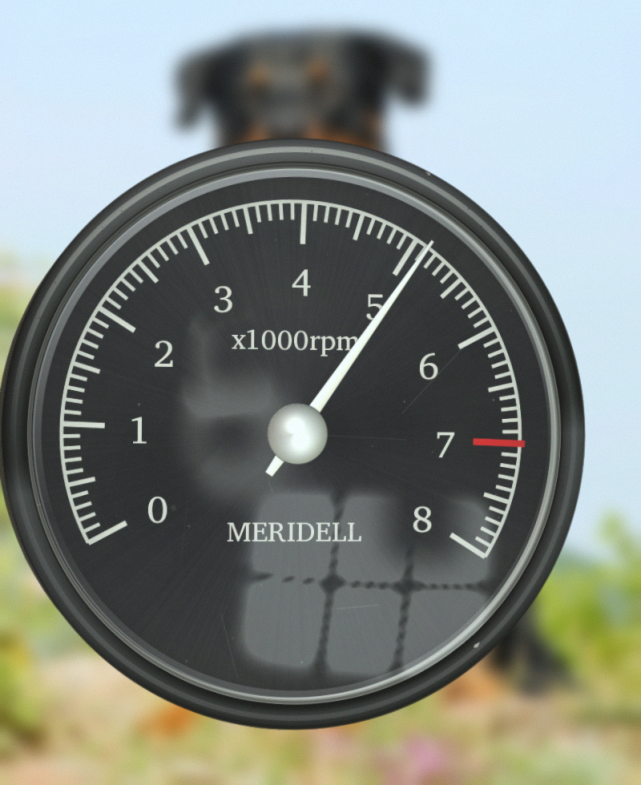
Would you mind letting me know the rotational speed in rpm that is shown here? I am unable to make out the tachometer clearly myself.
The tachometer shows 5100 rpm
